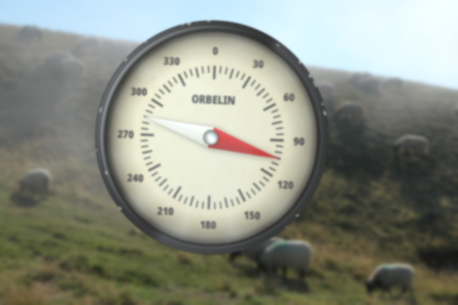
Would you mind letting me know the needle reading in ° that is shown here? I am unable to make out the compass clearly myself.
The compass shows 105 °
